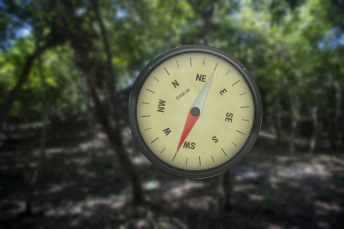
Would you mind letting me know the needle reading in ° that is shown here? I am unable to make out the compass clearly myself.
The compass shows 240 °
